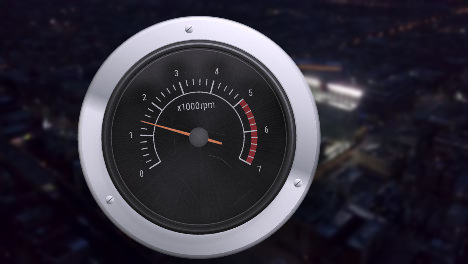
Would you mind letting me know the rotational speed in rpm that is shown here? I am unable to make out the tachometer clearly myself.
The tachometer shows 1400 rpm
